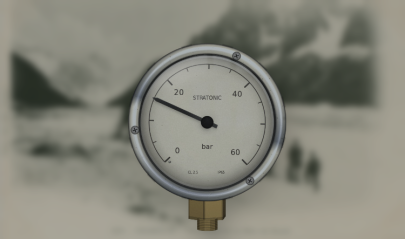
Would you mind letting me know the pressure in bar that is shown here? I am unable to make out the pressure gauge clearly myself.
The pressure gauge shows 15 bar
